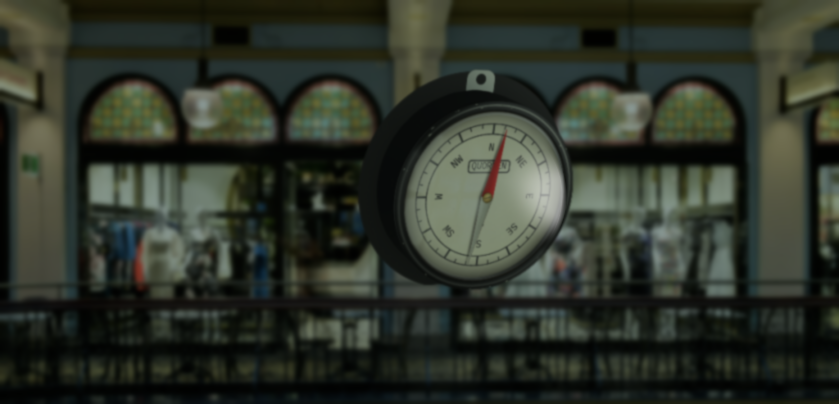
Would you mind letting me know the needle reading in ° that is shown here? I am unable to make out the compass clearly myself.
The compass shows 10 °
